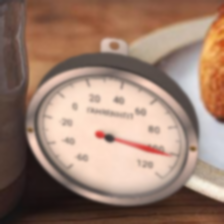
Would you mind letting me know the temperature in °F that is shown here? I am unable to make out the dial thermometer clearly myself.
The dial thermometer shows 100 °F
